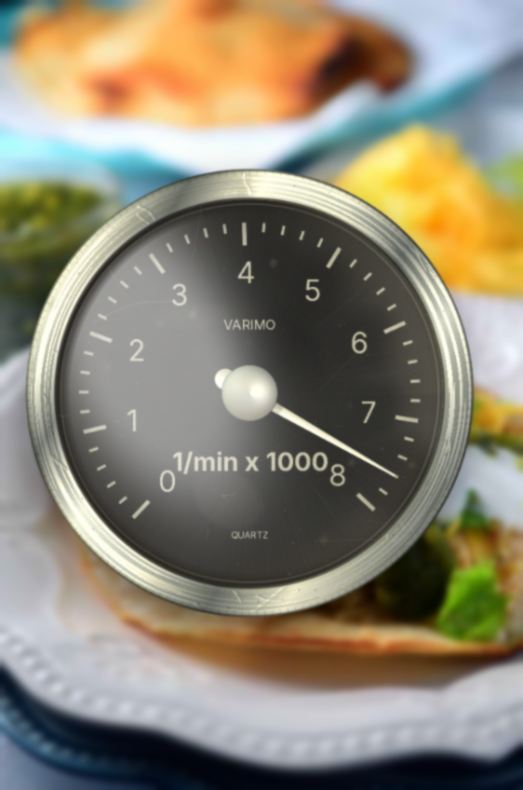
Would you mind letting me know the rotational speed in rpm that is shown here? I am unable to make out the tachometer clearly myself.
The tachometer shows 7600 rpm
